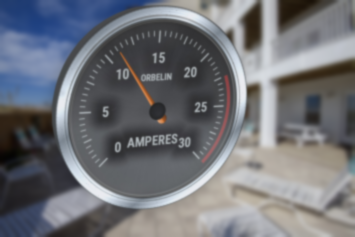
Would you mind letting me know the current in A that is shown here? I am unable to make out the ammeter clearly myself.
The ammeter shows 11 A
